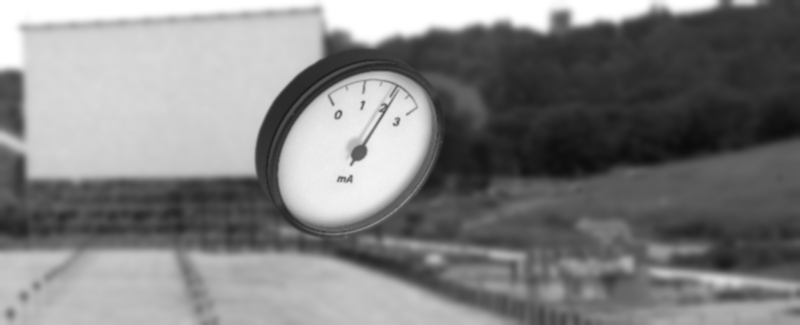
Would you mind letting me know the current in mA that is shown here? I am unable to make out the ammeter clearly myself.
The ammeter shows 2 mA
